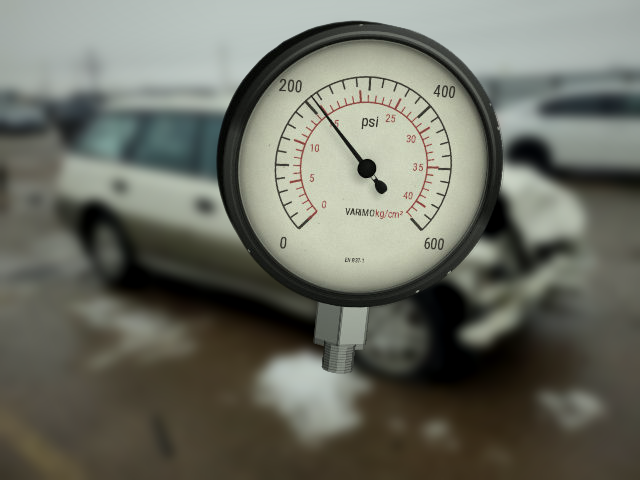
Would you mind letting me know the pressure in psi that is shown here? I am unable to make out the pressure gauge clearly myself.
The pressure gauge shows 210 psi
